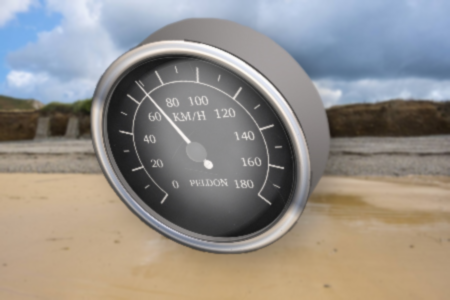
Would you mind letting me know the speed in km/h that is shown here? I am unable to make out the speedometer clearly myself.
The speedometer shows 70 km/h
